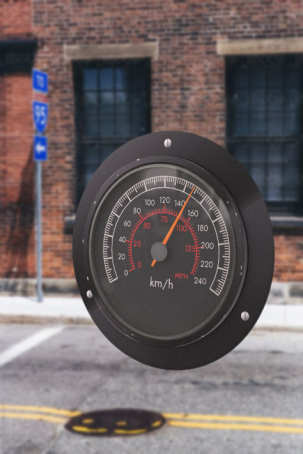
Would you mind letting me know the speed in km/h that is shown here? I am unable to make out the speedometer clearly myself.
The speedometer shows 150 km/h
